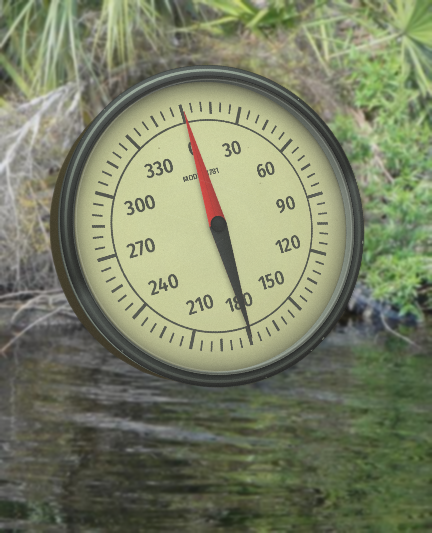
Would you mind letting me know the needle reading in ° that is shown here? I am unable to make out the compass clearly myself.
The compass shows 0 °
